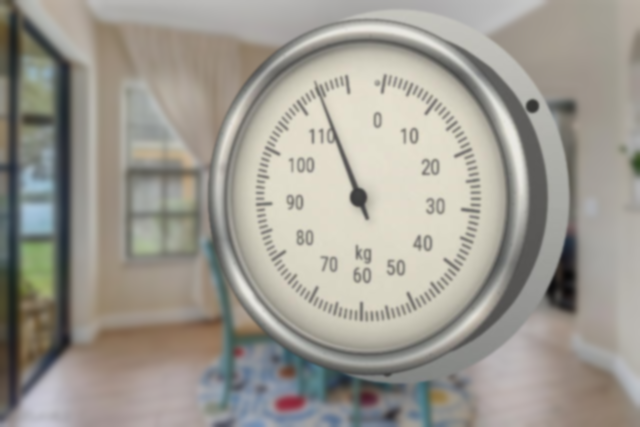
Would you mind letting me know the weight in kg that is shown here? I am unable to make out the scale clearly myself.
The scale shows 115 kg
